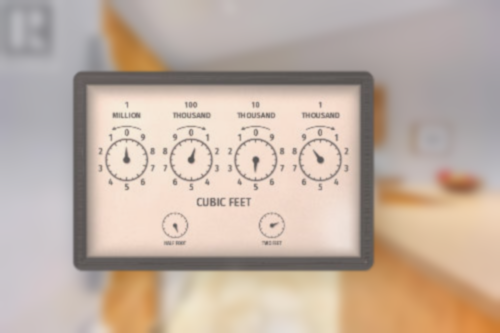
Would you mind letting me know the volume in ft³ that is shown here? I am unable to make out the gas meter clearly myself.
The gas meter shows 4900 ft³
